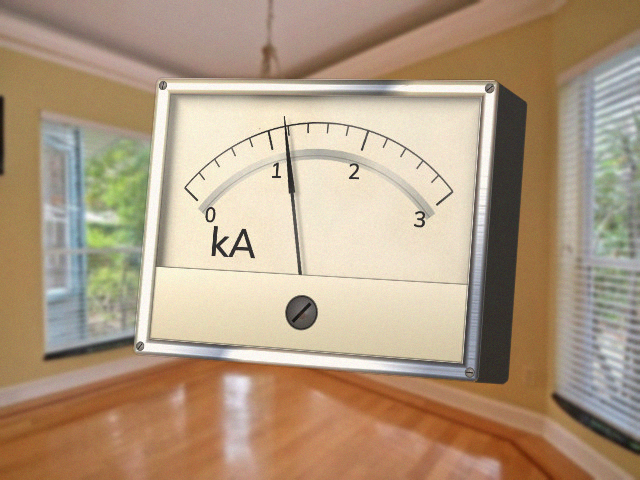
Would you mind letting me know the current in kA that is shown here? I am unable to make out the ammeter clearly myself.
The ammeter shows 1.2 kA
